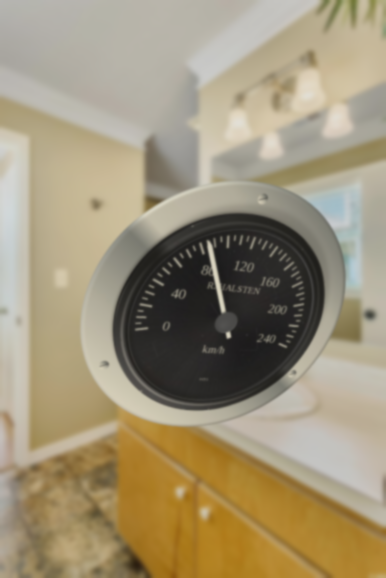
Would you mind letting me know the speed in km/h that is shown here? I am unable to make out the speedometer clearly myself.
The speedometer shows 85 km/h
